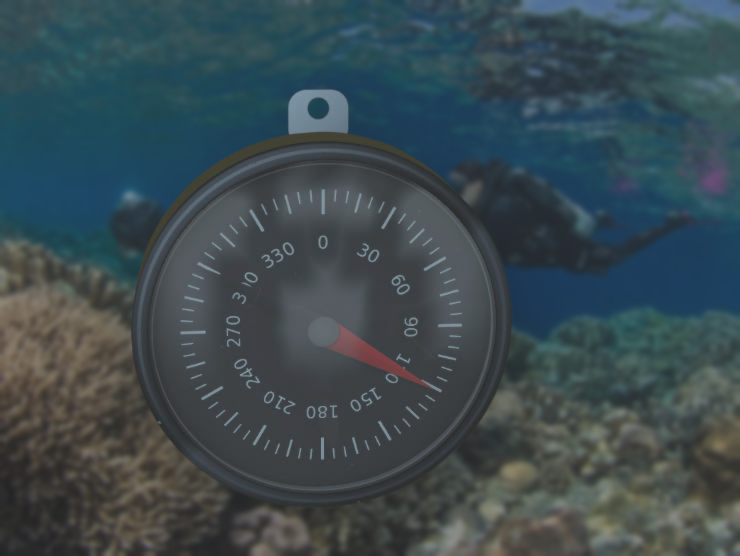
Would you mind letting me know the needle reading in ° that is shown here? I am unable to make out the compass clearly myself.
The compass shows 120 °
